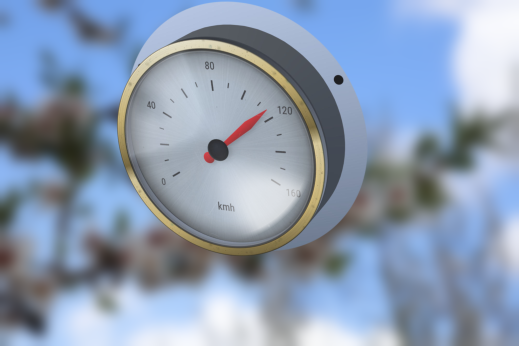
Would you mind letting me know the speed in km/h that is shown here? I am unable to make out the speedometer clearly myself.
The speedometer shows 115 km/h
